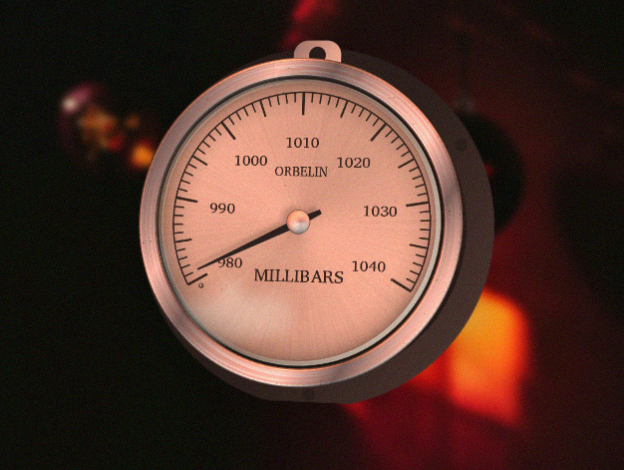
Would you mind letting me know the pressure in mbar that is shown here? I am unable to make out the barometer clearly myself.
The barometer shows 981 mbar
